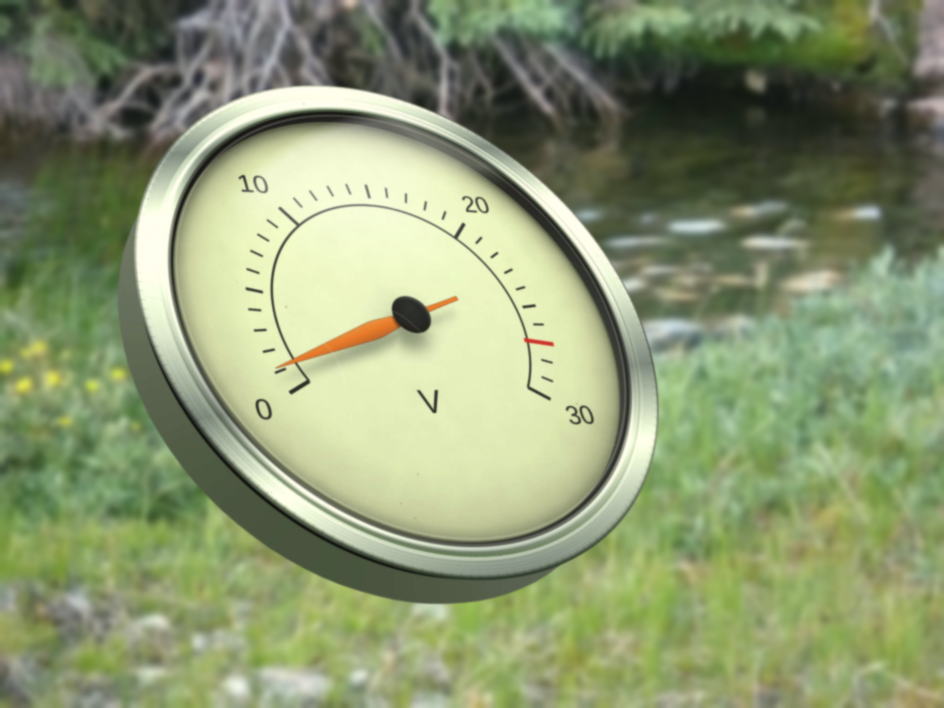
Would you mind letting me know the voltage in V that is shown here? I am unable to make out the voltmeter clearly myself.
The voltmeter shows 1 V
